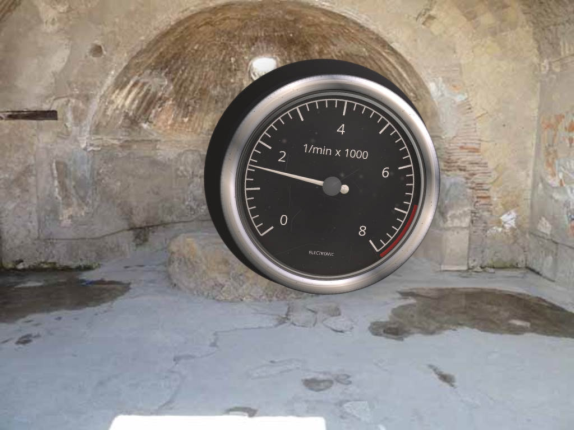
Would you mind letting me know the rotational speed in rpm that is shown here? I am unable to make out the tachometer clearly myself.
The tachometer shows 1500 rpm
